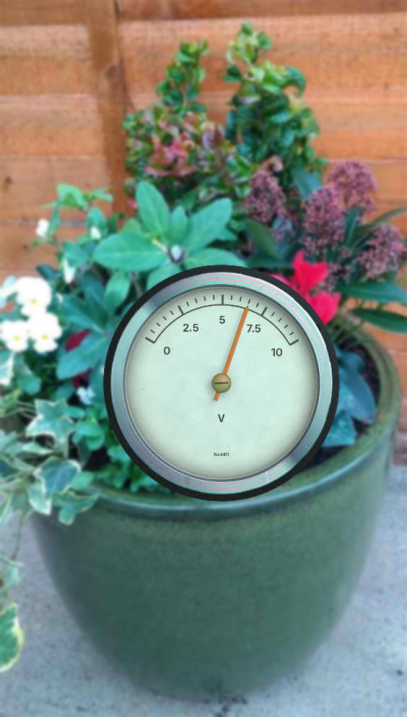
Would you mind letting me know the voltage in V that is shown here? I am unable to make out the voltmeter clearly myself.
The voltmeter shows 6.5 V
